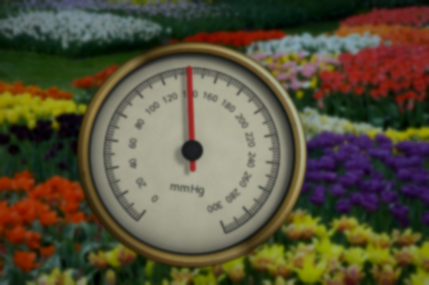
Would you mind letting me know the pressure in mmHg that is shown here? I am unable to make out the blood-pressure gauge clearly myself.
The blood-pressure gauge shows 140 mmHg
